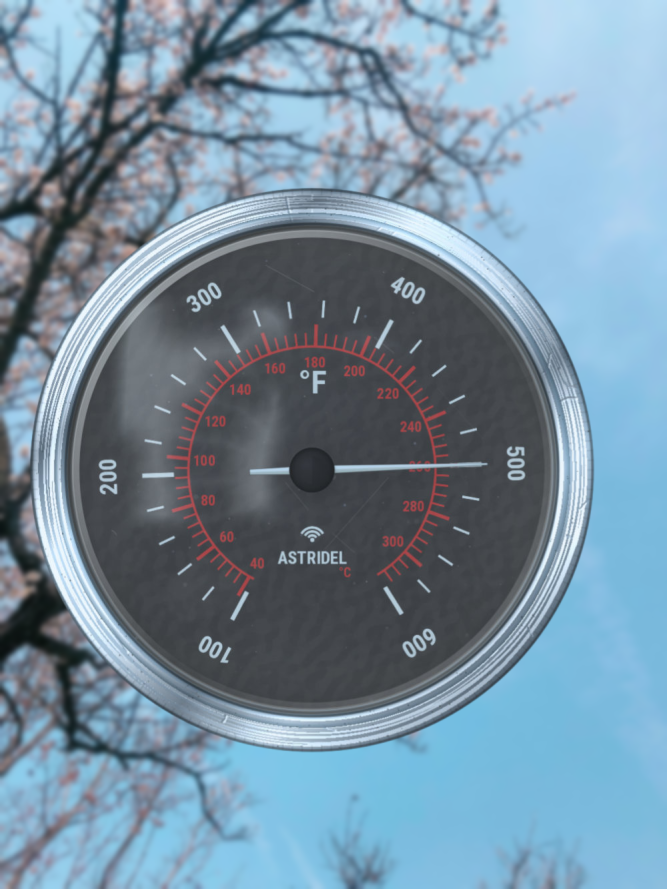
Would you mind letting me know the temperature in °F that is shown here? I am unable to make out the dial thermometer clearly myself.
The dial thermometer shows 500 °F
